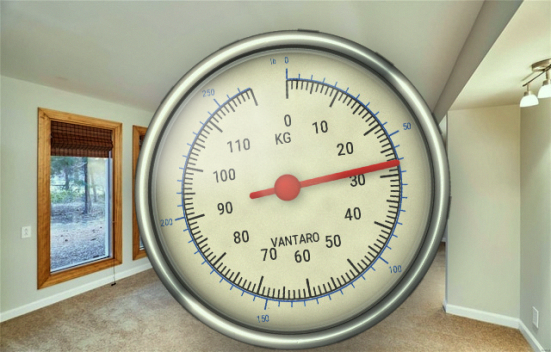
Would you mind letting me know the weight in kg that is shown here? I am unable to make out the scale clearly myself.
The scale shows 28 kg
